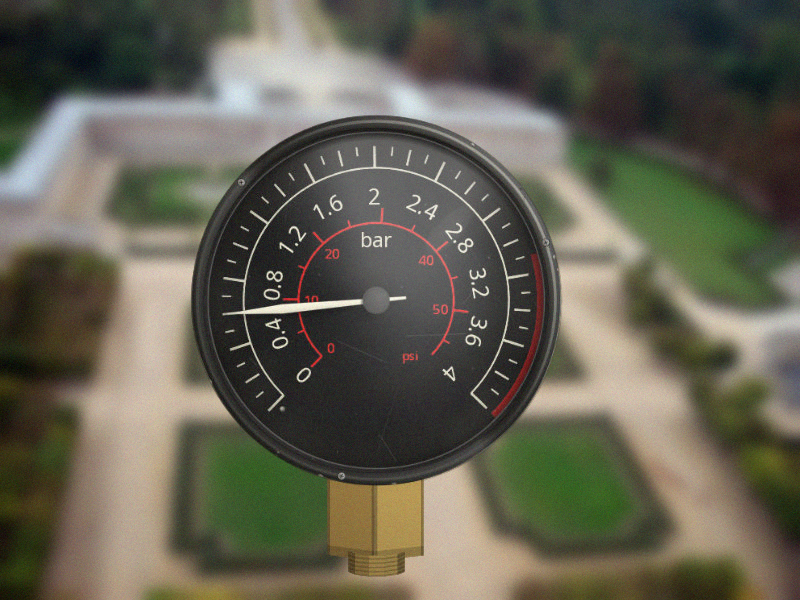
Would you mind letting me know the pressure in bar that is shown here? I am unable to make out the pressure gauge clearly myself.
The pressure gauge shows 0.6 bar
